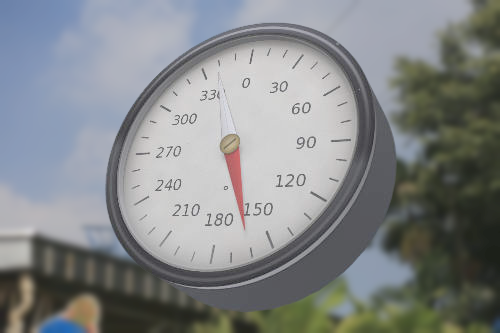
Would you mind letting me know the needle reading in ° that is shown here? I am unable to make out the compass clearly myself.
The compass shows 160 °
